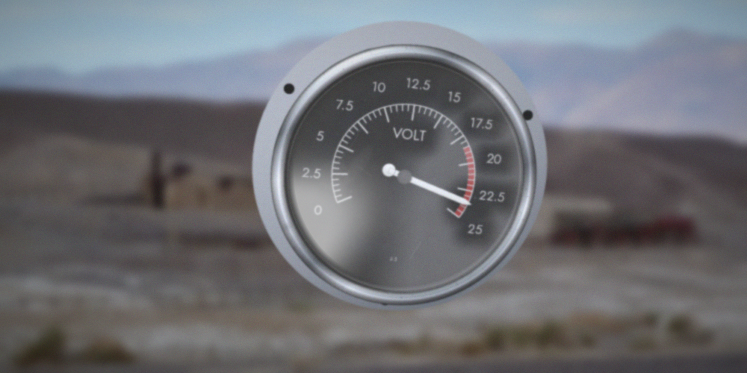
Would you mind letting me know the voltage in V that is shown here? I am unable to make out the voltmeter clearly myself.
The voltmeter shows 23.5 V
